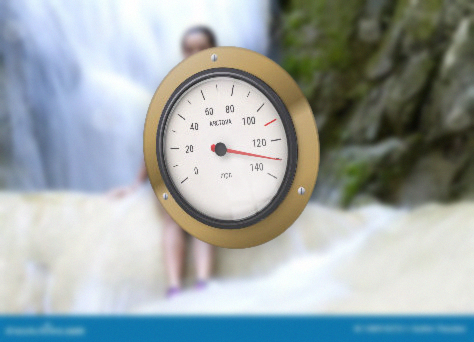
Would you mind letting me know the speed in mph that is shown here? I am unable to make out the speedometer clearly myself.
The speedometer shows 130 mph
